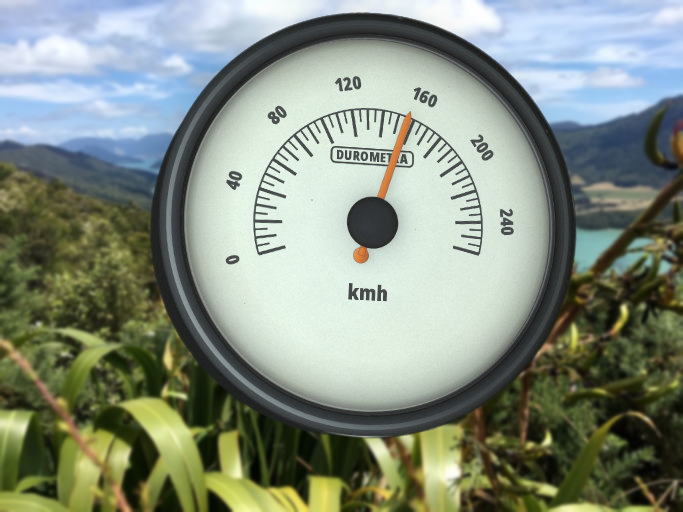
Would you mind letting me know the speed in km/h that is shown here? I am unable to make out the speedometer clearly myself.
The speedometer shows 155 km/h
